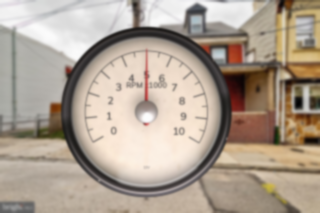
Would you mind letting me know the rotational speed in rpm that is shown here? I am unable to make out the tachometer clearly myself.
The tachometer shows 5000 rpm
